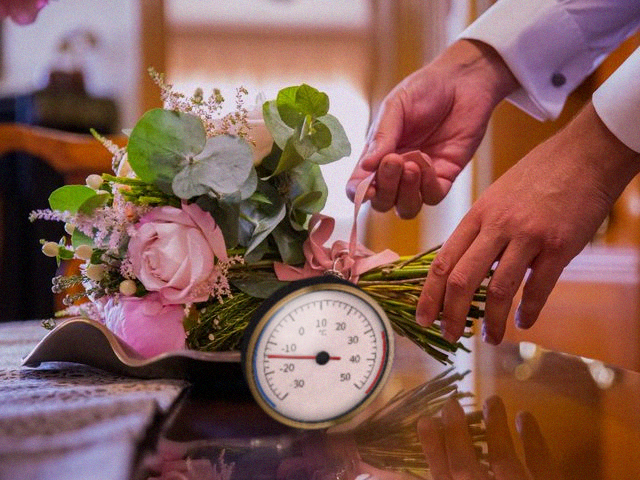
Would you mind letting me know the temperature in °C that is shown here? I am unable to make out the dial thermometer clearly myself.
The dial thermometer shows -14 °C
